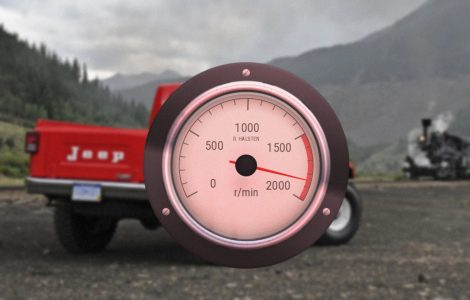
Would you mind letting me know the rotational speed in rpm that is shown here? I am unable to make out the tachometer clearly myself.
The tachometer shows 1850 rpm
